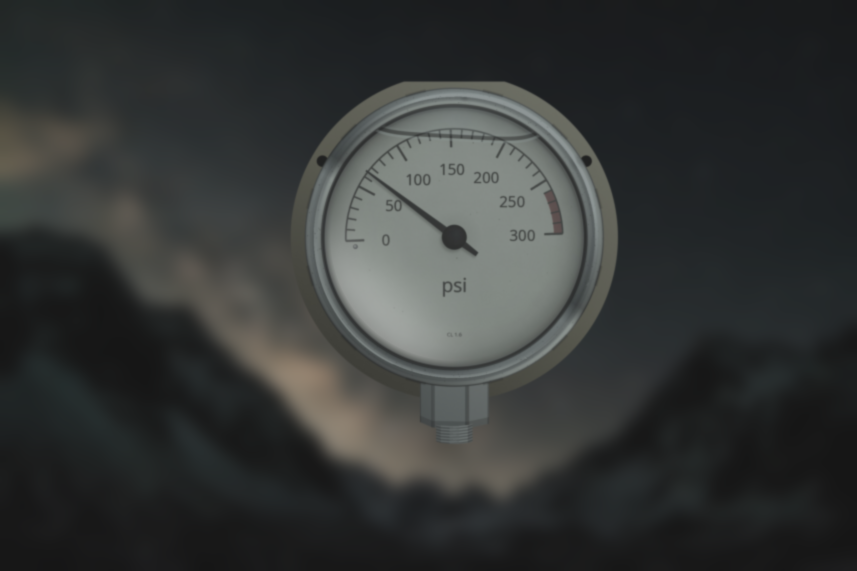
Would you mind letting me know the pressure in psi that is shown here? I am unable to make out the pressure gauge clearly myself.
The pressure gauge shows 65 psi
